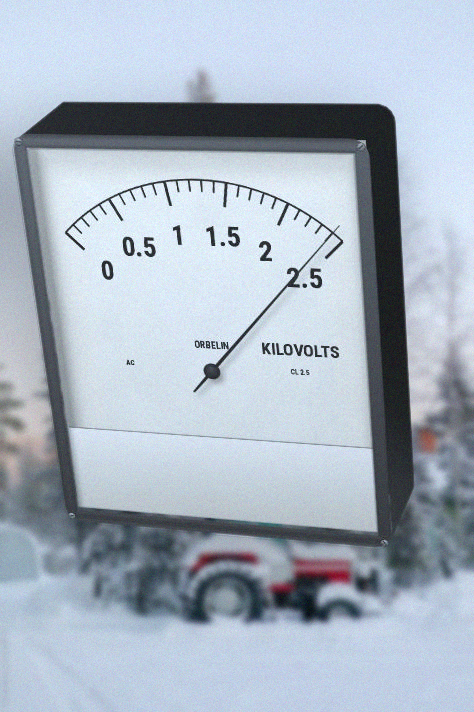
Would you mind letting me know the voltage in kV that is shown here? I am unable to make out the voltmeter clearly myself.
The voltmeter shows 2.4 kV
